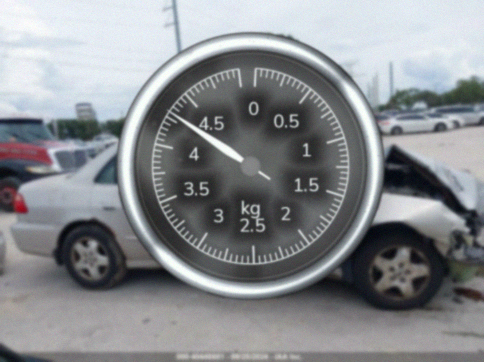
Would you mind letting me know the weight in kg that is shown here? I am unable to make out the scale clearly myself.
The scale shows 4.3 kg
